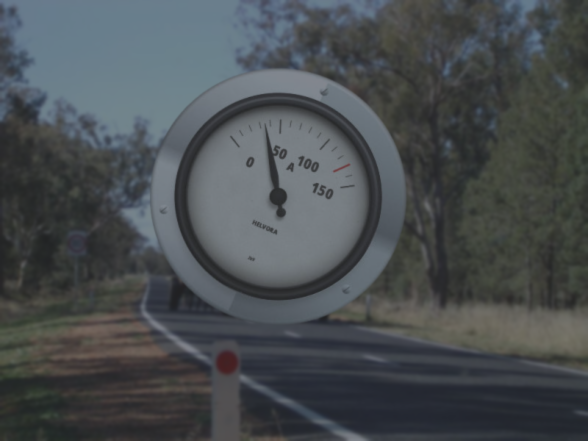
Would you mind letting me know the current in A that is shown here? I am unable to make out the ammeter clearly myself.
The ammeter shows 35 A
